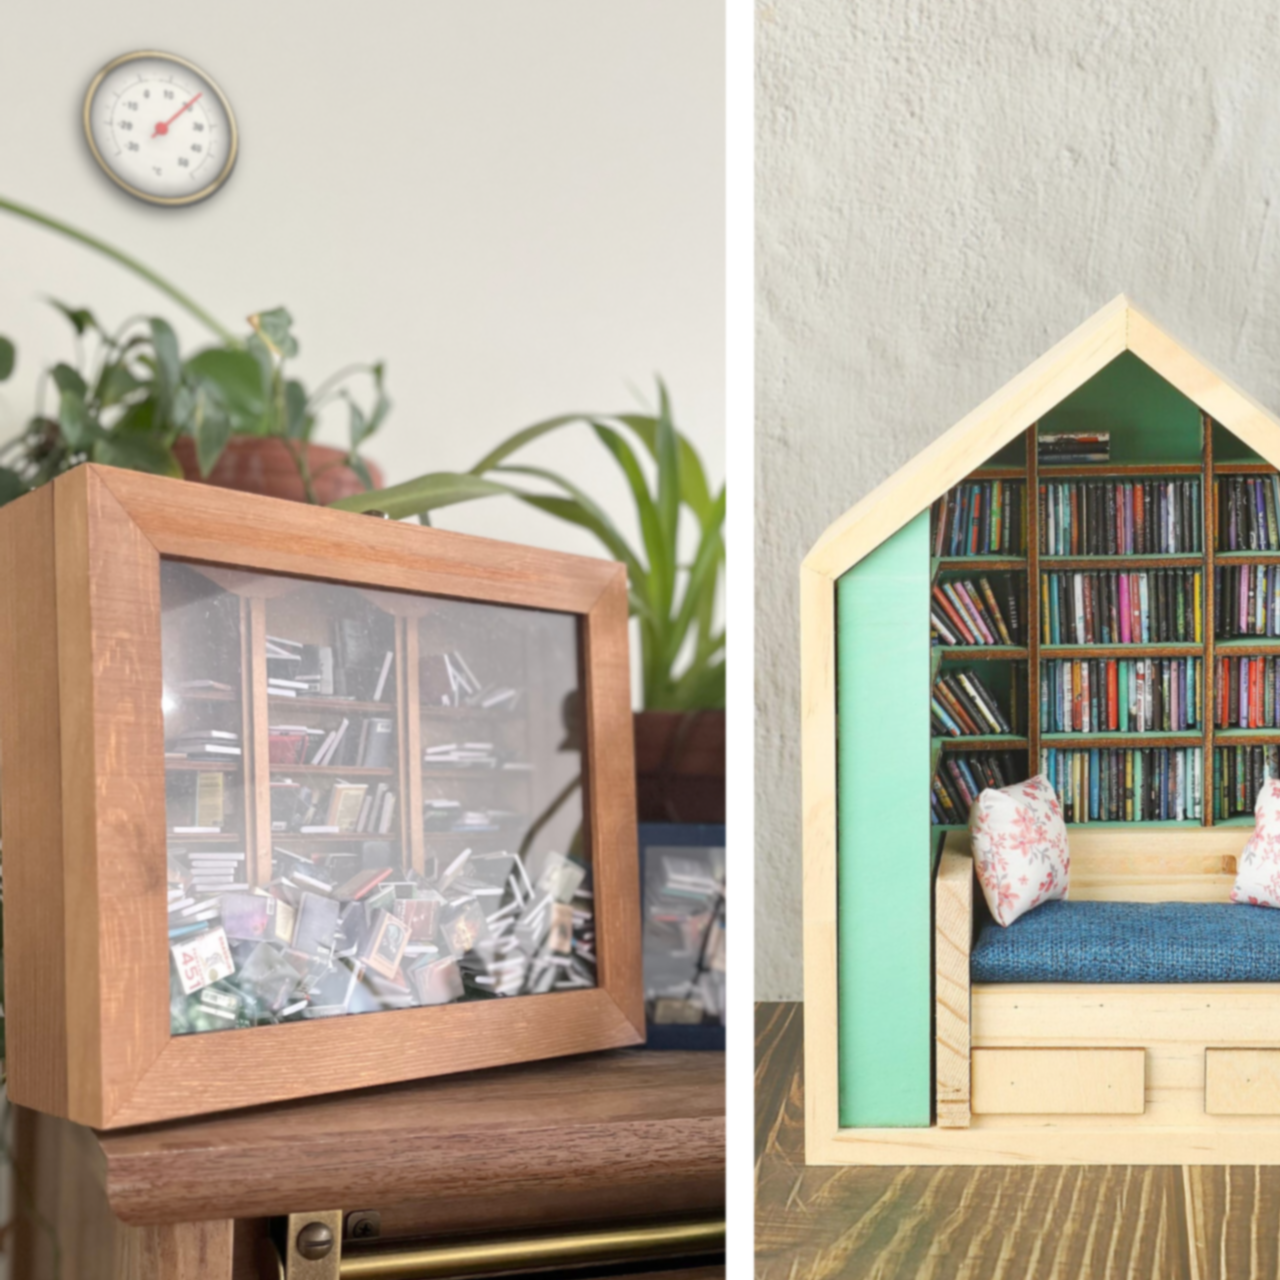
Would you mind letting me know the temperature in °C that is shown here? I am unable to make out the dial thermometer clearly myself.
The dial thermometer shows 20 °C
